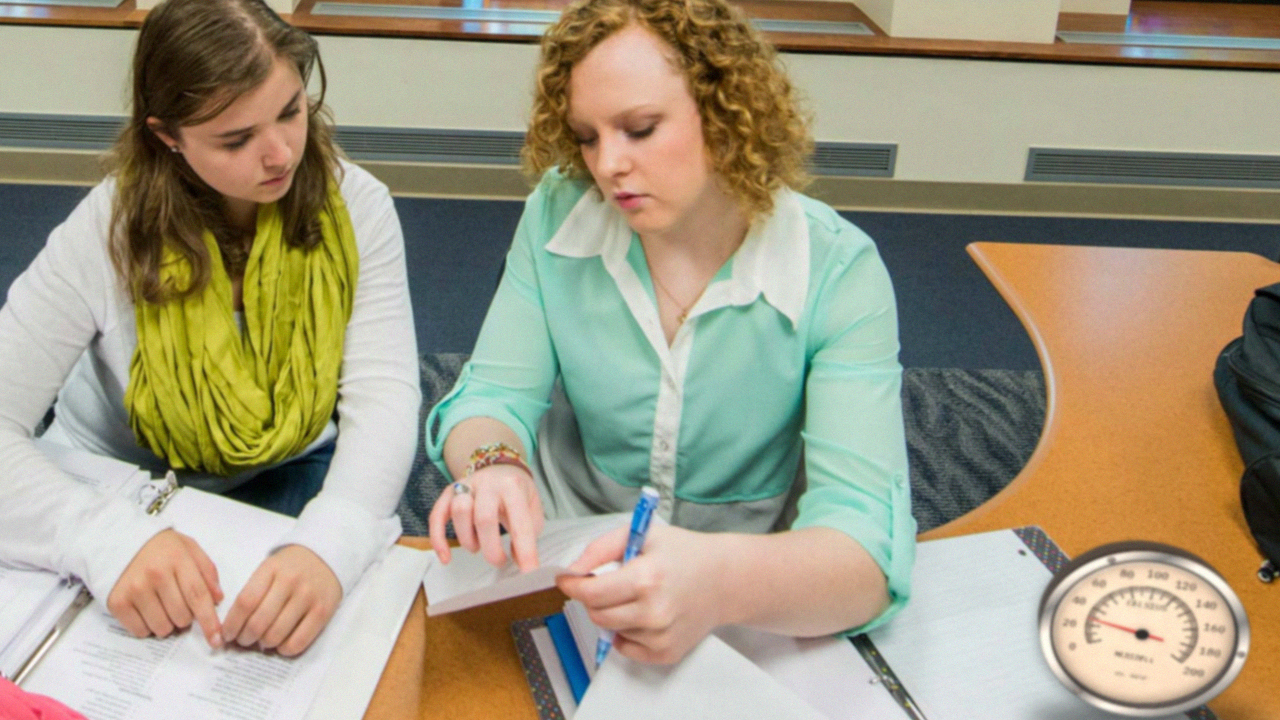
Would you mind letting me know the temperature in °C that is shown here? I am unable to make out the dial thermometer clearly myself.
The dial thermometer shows 30 °C
